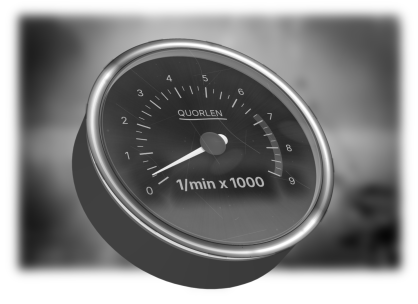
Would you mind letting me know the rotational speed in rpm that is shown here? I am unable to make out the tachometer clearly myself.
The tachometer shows 250 rpm
